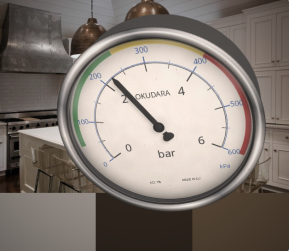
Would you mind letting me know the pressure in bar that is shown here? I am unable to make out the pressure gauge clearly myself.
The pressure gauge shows 2.25 bar
